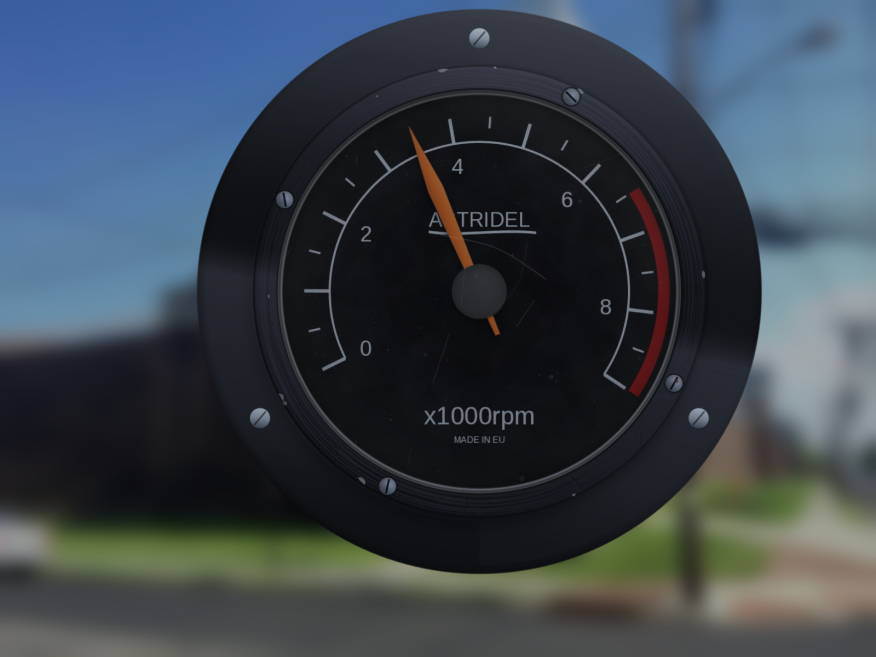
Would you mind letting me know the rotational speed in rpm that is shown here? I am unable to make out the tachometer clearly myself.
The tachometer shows 3500 rpm
